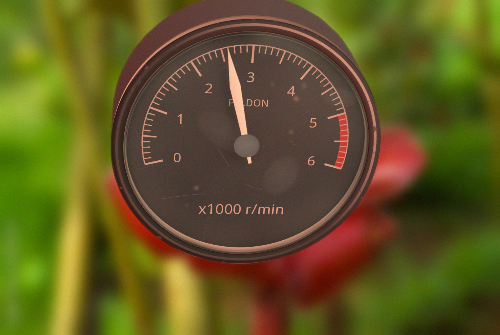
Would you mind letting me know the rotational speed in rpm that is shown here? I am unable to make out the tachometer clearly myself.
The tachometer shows 2600 rpm
